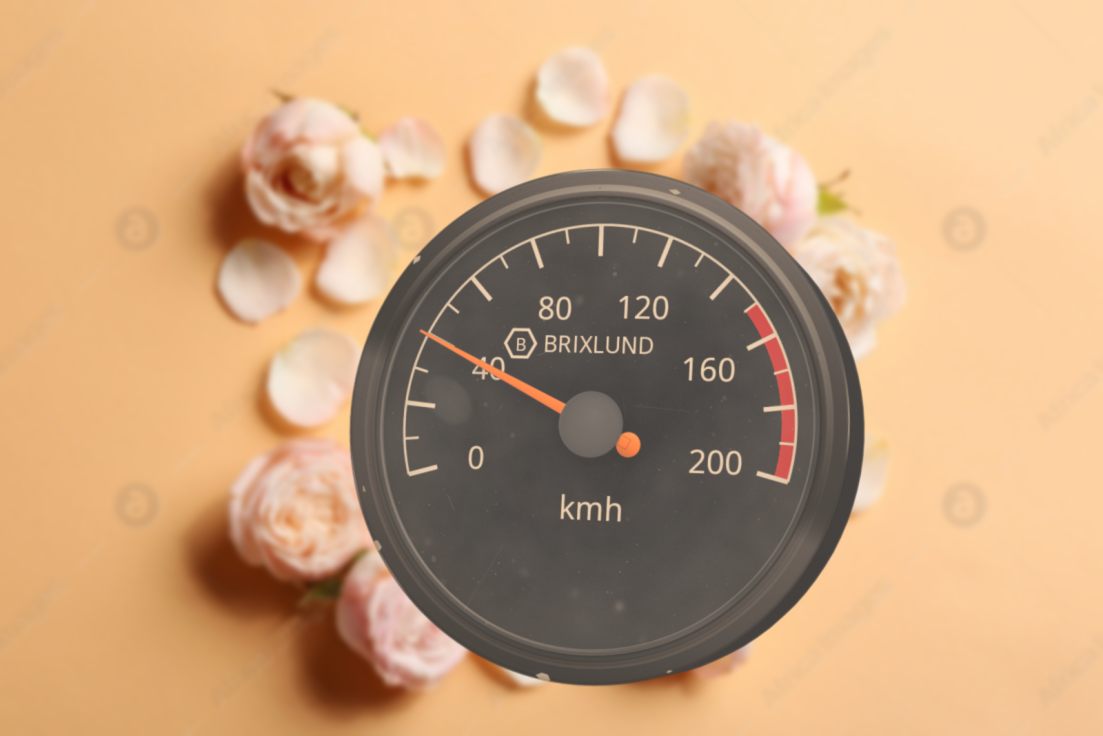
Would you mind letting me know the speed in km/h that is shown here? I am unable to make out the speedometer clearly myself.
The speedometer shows 40 km/h
